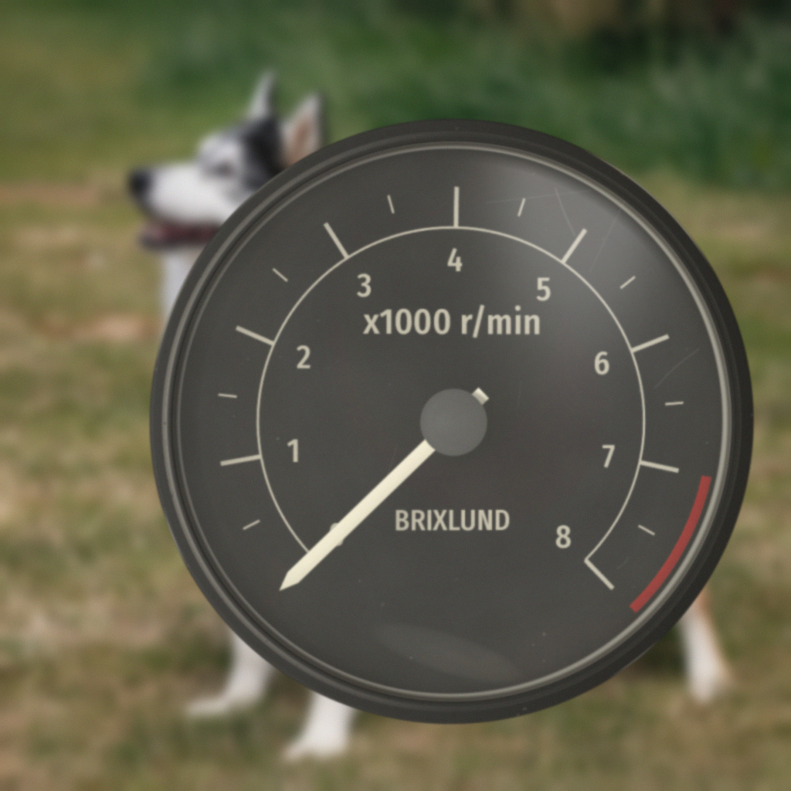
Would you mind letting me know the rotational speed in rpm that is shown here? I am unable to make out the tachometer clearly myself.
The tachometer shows 0 rpm
